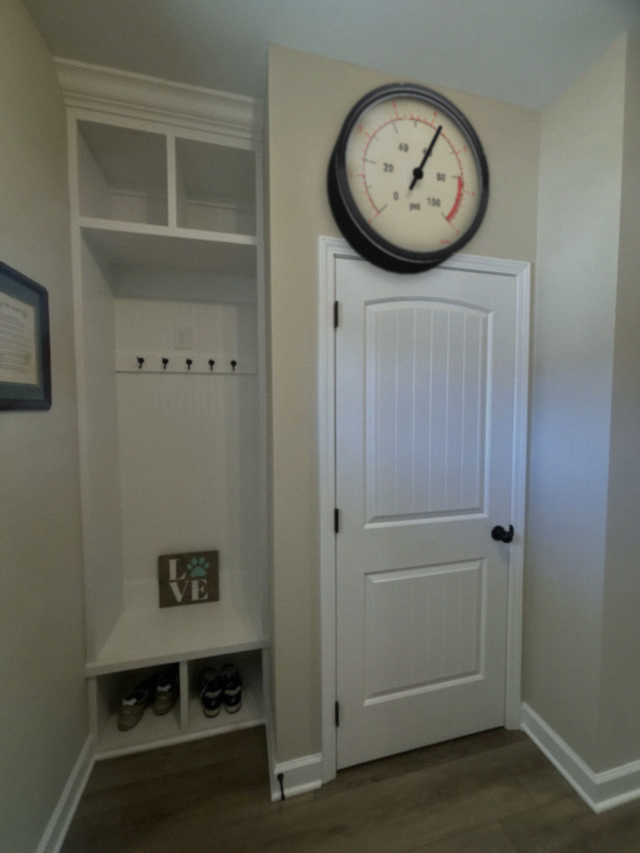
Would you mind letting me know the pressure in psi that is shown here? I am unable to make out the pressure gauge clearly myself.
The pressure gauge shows 60 psi
